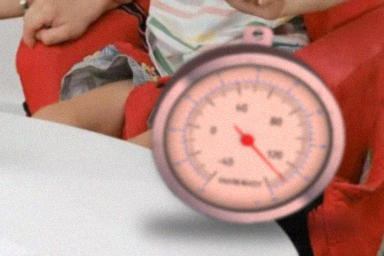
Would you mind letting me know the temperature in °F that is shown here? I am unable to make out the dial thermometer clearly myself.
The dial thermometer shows 130 °F
